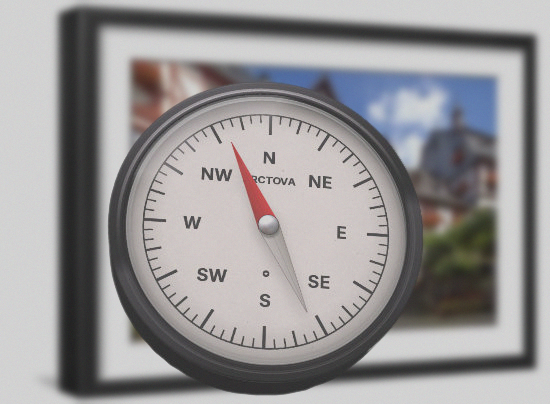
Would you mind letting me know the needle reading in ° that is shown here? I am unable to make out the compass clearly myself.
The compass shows 335 °
